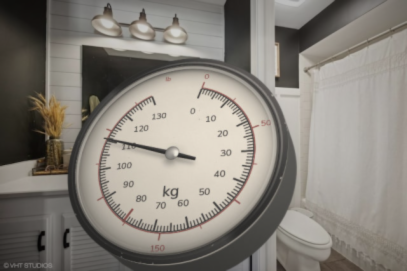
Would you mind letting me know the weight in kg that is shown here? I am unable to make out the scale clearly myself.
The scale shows 110 kg
